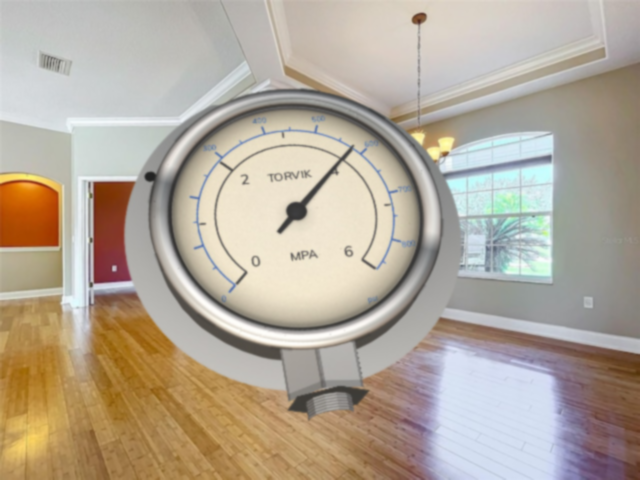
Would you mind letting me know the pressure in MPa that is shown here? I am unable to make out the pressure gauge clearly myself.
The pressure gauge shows 4 MPa
